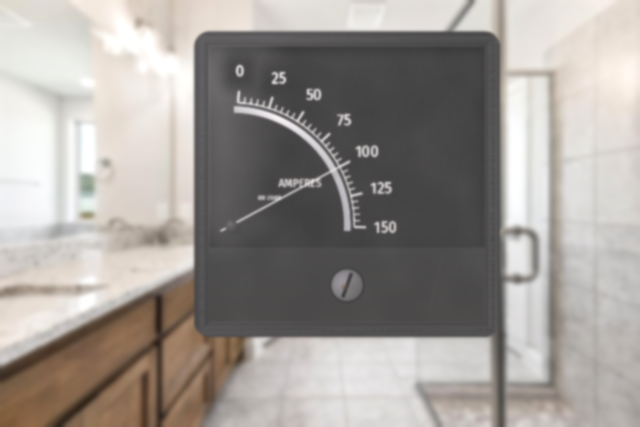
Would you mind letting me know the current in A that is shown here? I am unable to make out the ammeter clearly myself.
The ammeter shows 100 A
